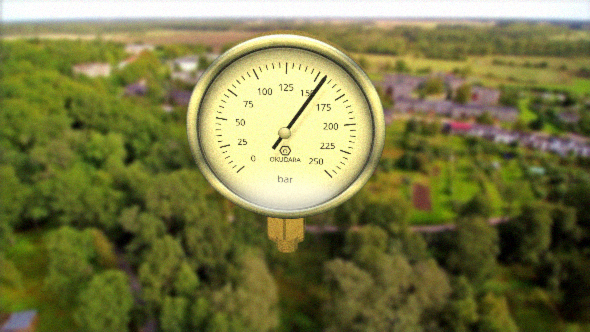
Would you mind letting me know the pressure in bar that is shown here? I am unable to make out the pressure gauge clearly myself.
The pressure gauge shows 155 bar
